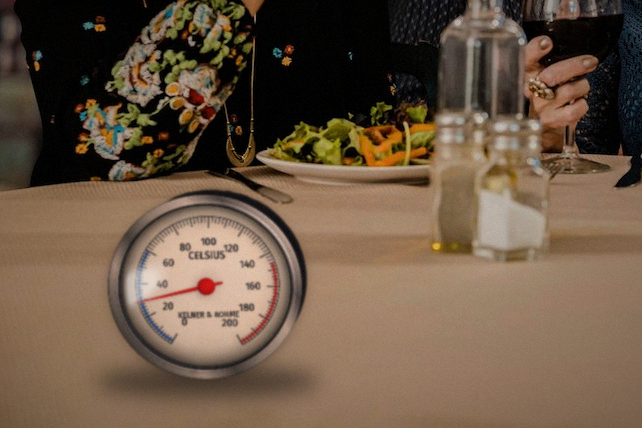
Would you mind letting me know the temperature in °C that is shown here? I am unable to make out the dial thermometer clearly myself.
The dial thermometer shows 30 °C
